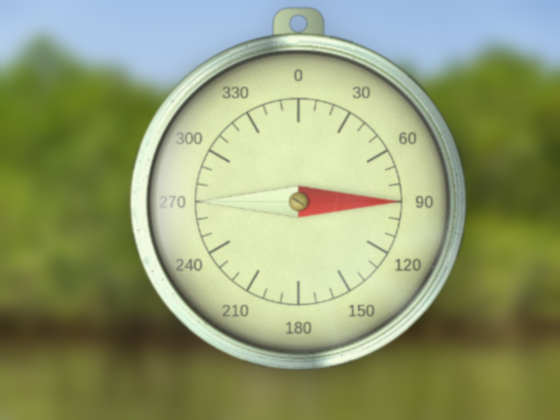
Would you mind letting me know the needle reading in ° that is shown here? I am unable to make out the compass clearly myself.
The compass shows 90 °
